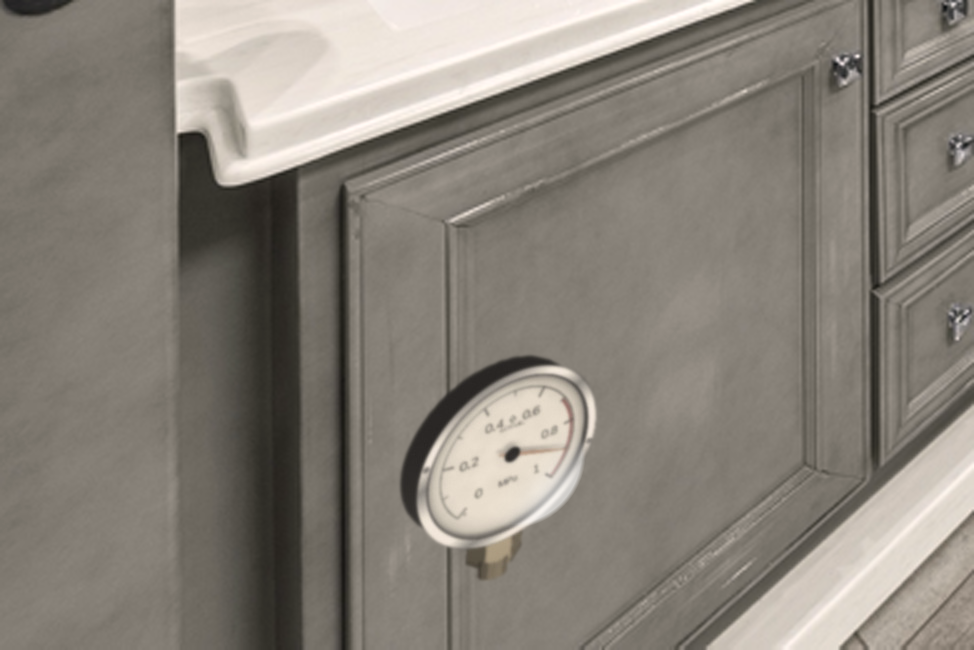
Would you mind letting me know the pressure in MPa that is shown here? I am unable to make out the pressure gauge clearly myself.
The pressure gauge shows 0.9 MPa
